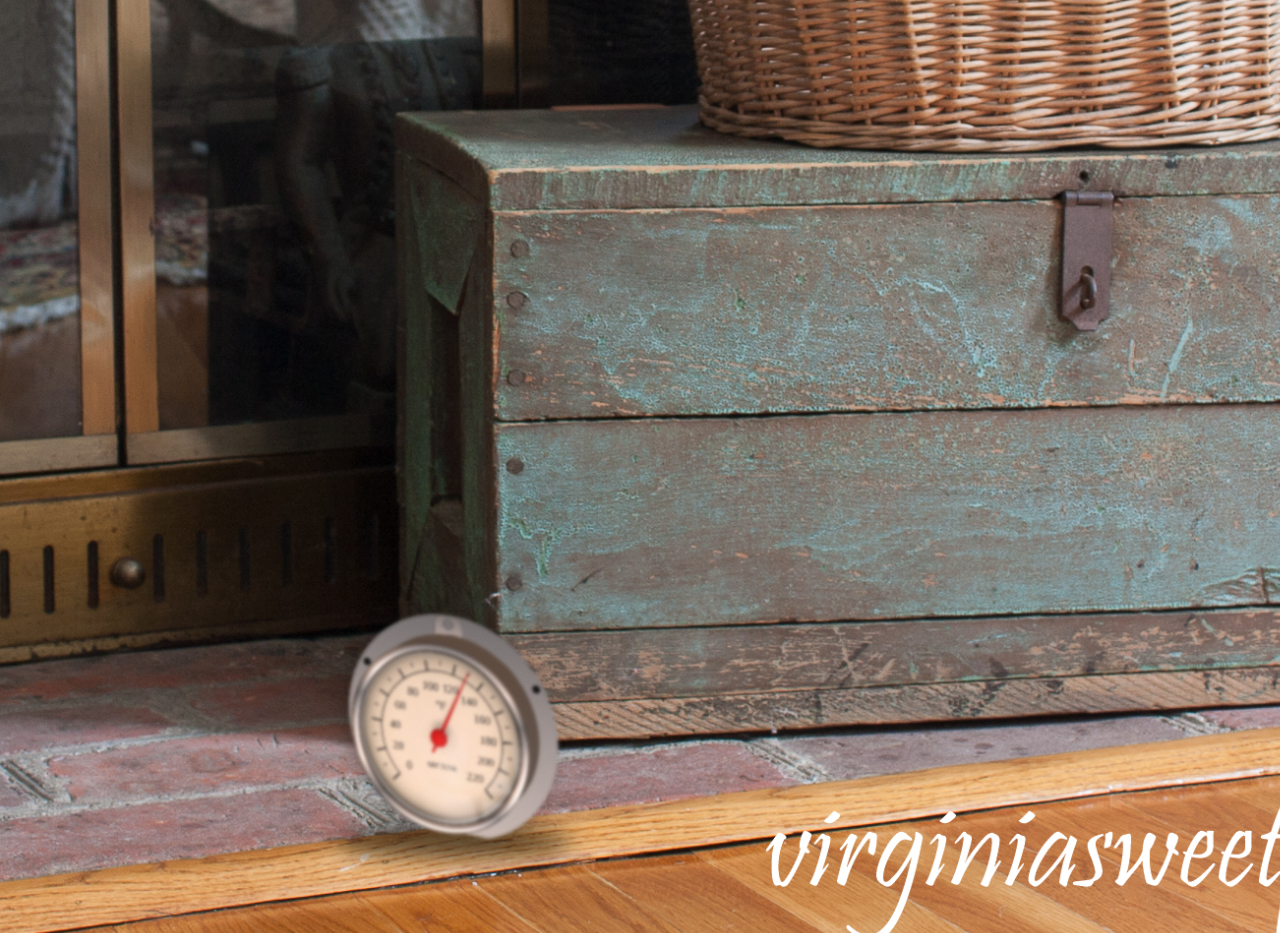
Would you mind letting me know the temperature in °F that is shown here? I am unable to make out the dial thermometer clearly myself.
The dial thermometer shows 130 °F
